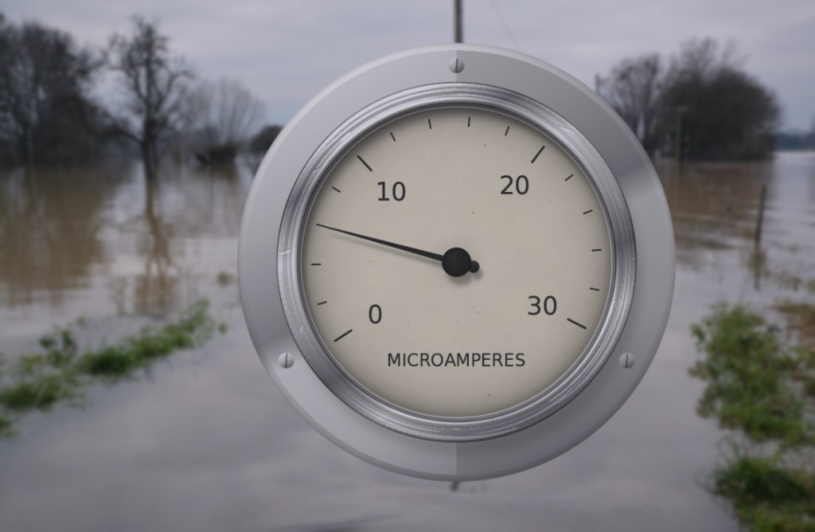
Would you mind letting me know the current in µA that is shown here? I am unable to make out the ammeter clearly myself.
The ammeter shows 6 µA
